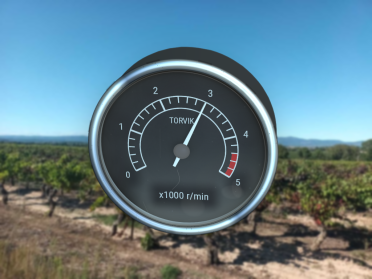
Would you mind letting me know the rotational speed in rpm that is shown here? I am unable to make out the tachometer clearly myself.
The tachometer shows 3000 rpm
